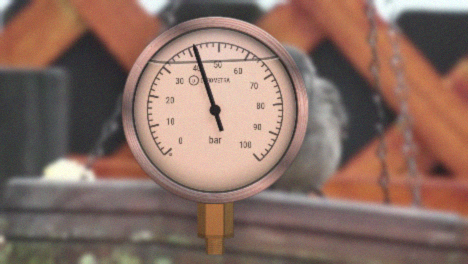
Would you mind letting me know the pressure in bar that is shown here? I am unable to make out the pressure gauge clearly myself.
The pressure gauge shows 42 bar
